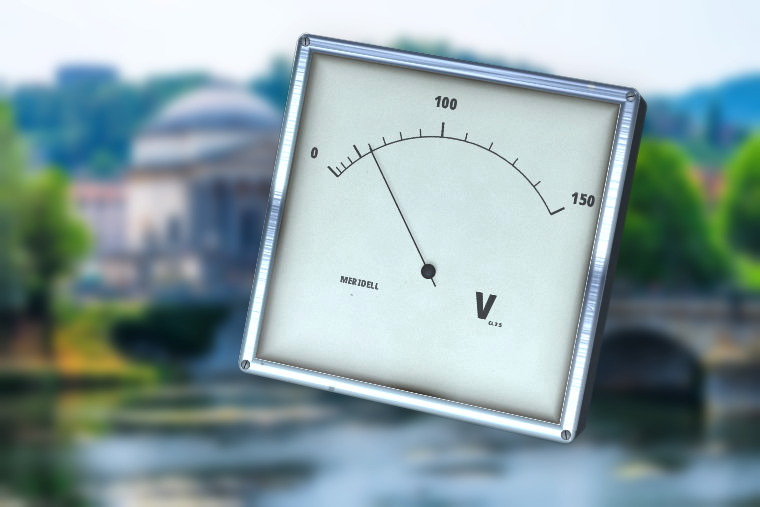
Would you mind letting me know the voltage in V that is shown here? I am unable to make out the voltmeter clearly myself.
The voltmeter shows 60 V
